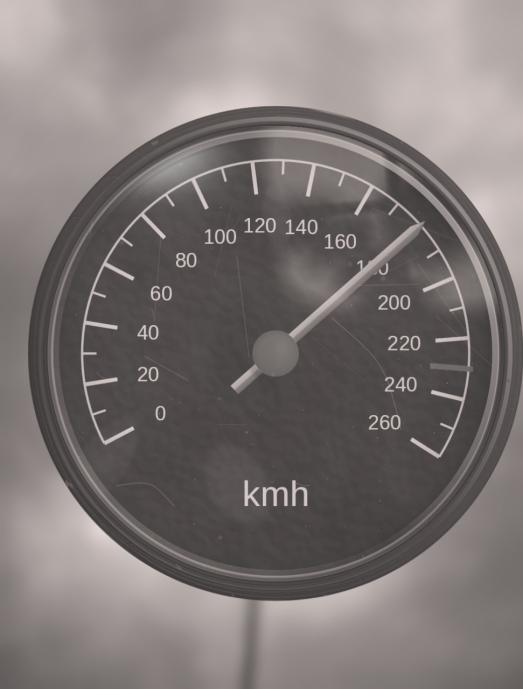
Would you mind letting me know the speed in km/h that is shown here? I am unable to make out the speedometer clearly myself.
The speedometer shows 180 km/h
